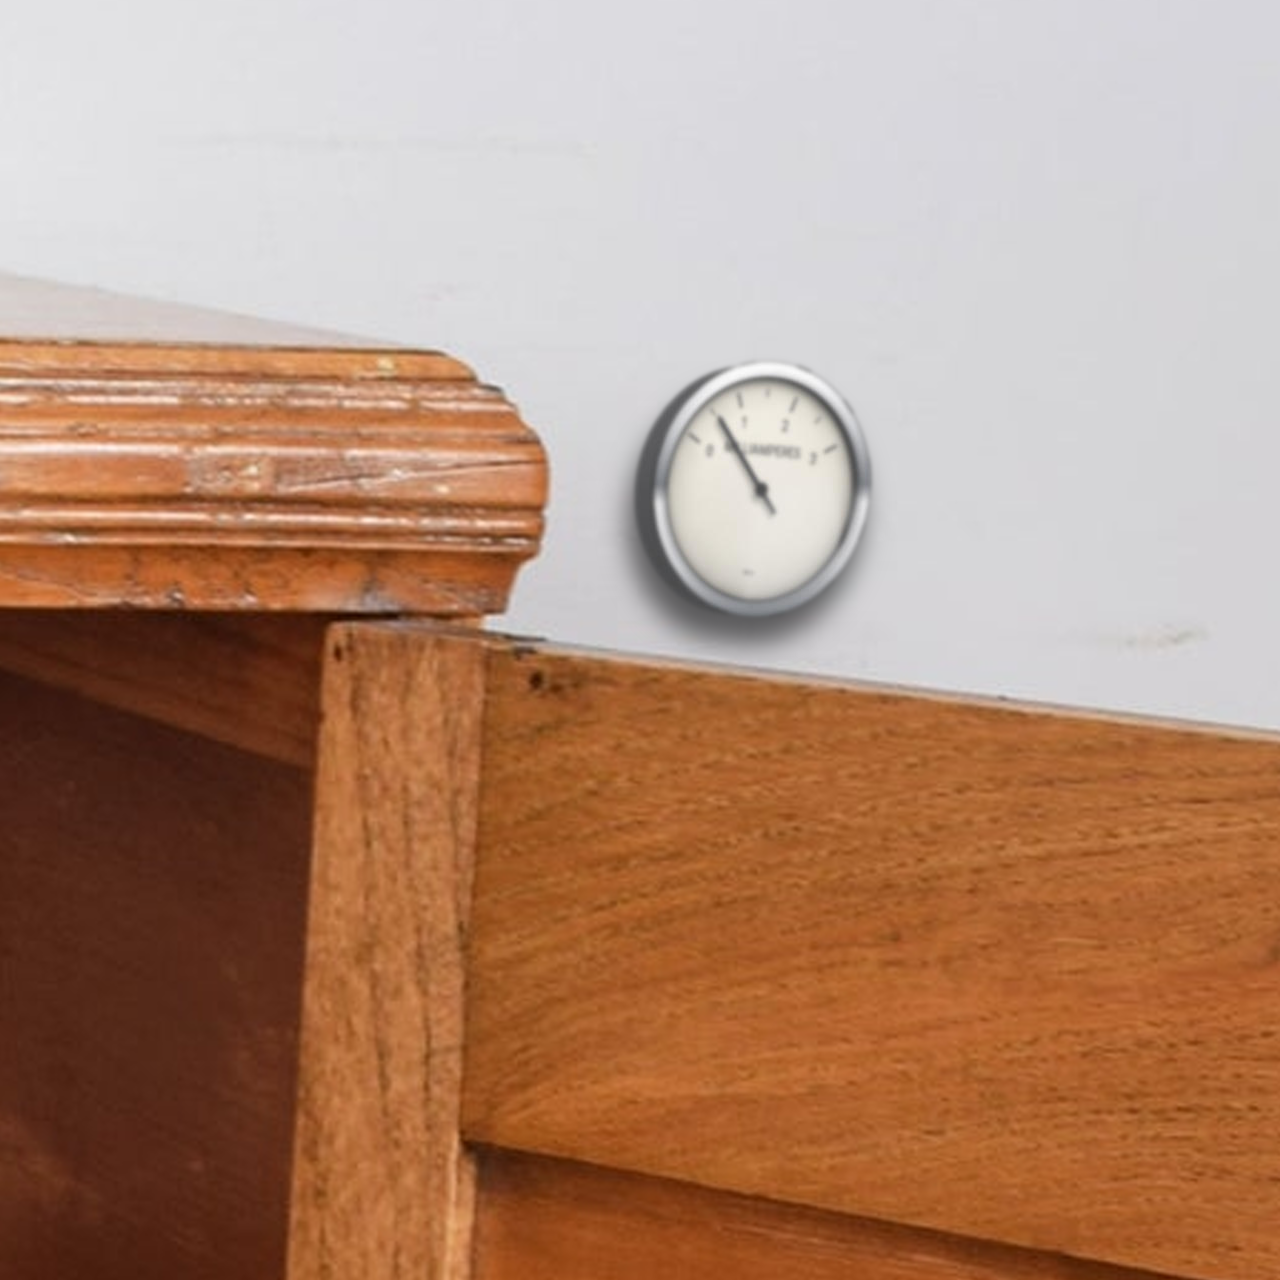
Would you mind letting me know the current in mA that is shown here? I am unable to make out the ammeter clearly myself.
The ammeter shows 0.5 mA
